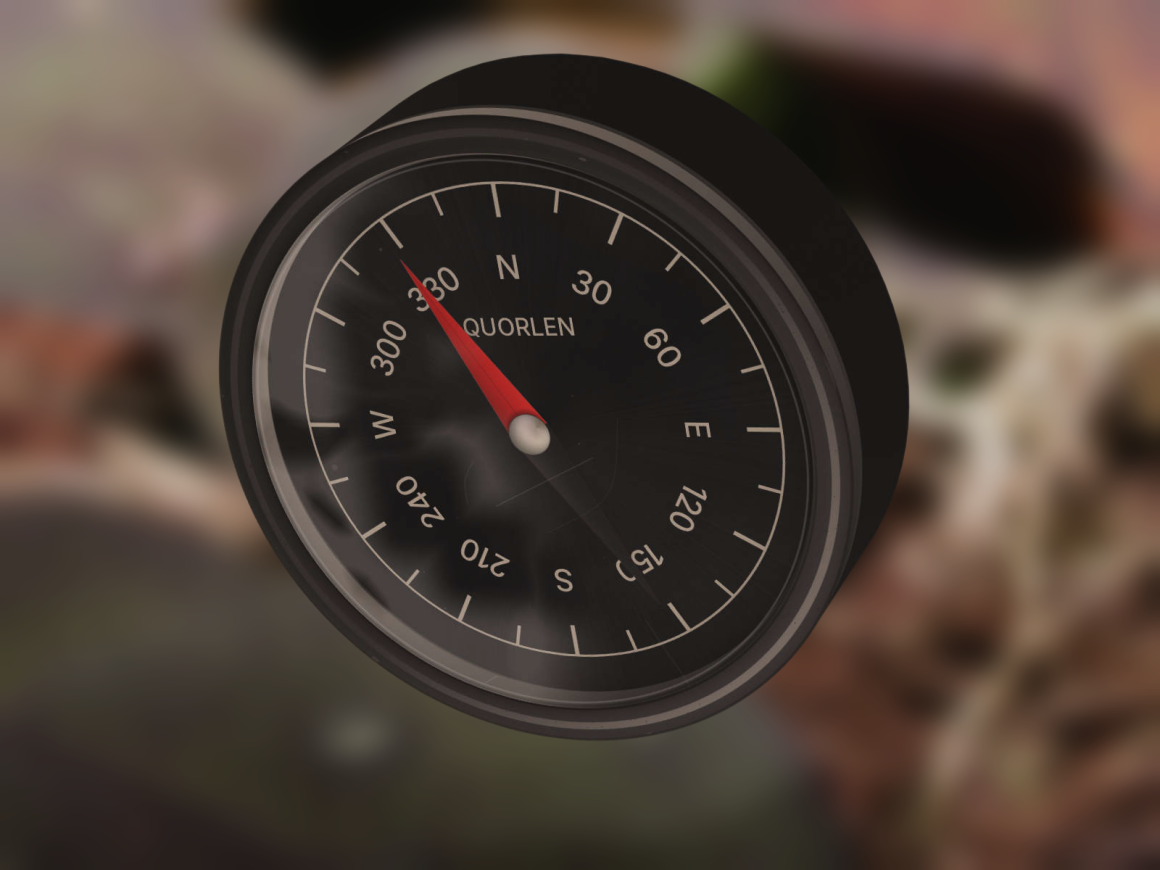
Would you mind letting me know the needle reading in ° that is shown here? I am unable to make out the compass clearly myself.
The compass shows 330 °
